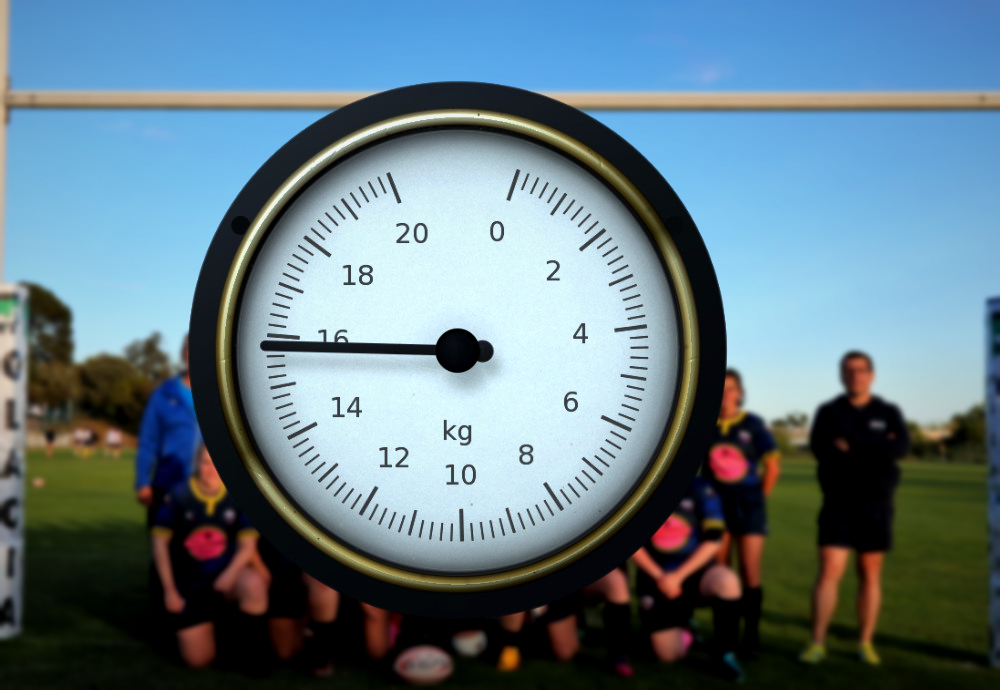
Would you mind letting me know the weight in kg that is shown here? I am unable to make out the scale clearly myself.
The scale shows 15.8 kg
